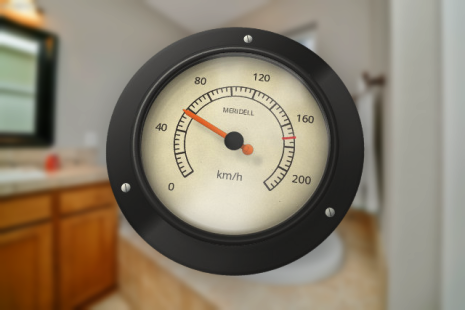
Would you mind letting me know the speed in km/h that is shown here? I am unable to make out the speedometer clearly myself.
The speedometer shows 56 km/h
